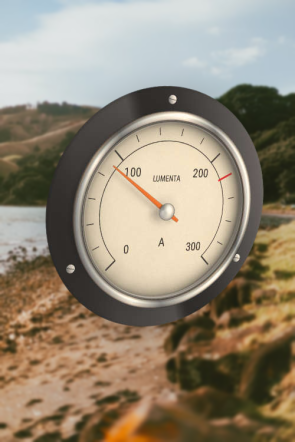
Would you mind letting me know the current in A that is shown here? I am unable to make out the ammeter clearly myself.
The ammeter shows 90 A
